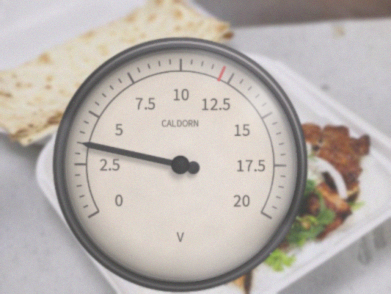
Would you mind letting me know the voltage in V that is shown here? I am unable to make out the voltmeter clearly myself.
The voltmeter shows 3.5 V
